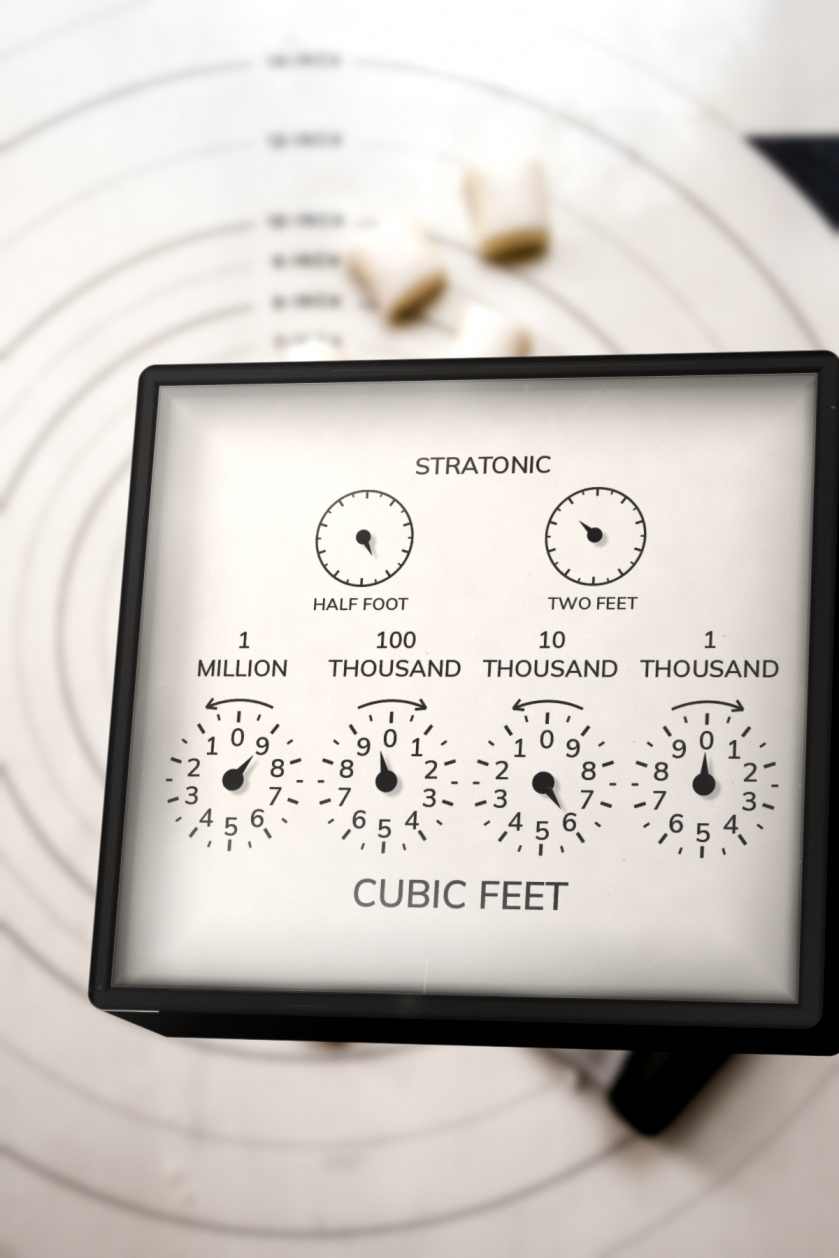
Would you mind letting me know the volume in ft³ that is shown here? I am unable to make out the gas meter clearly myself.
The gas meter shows 896000 ft³
